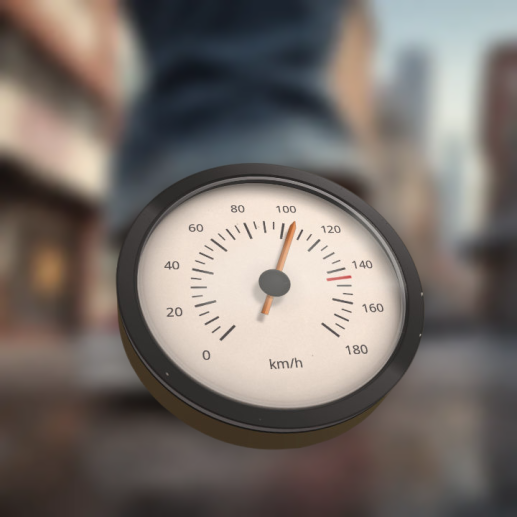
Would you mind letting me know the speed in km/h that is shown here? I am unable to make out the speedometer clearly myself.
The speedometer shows 105 km/h
